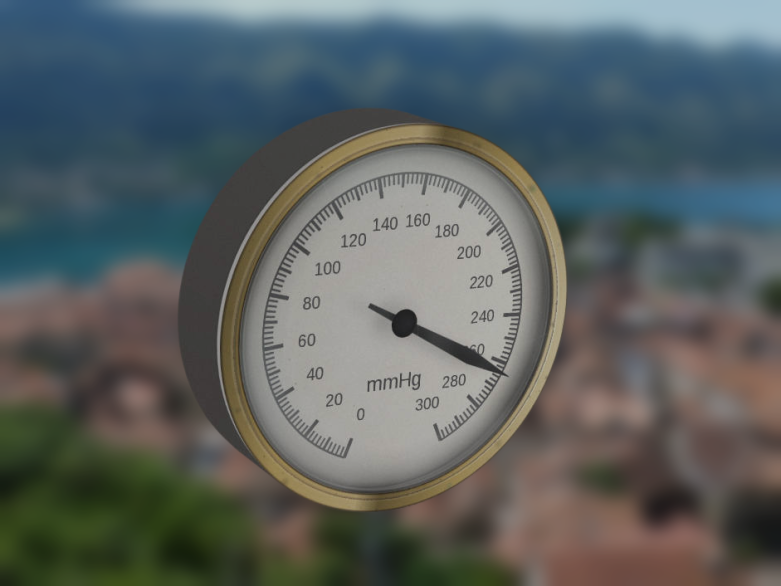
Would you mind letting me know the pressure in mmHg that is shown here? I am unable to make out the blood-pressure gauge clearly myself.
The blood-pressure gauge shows 264 mmHg
